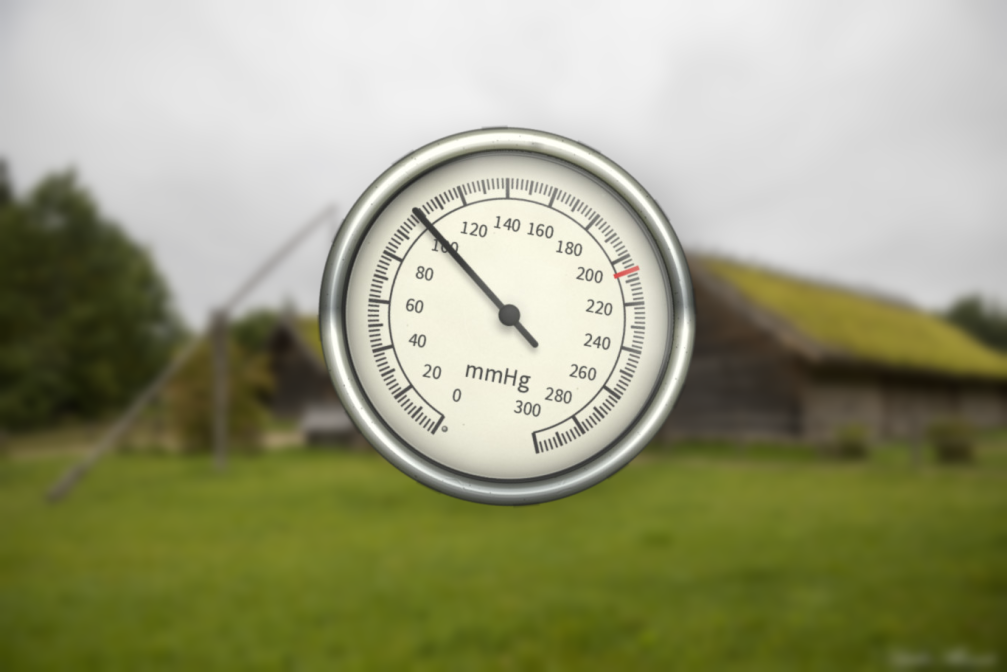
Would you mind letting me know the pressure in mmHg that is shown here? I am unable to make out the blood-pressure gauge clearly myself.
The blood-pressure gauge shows 100 mmHg
